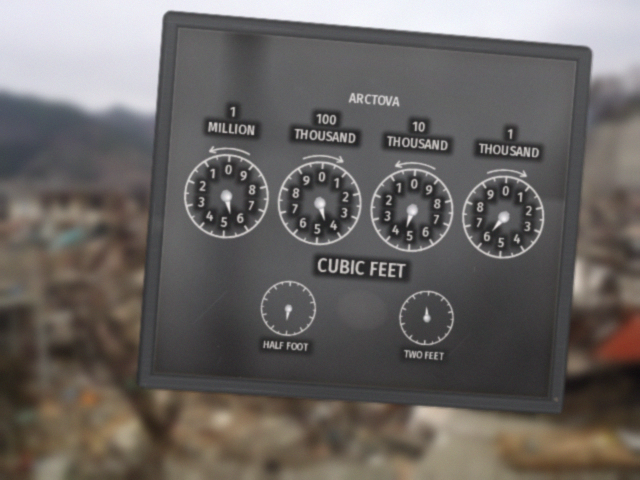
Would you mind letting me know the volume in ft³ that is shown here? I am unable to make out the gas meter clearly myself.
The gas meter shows 544600 ft³
